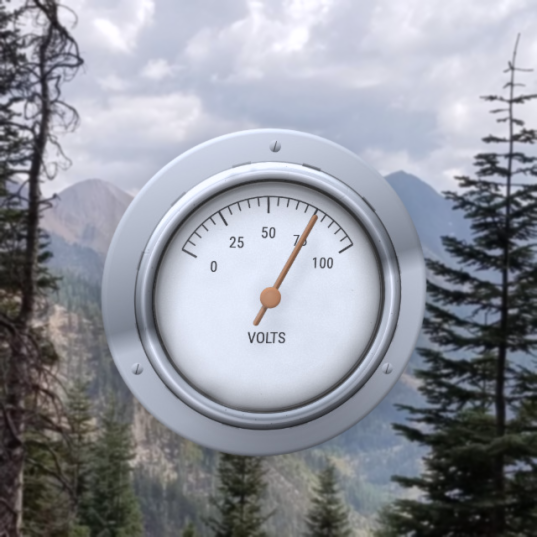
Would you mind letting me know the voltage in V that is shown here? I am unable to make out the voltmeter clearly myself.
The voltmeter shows 75 V
